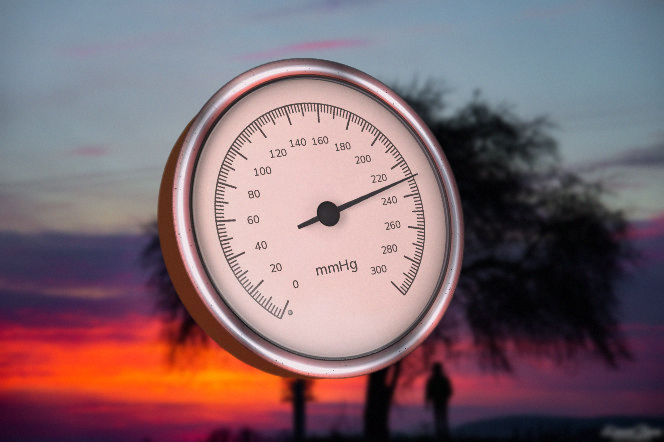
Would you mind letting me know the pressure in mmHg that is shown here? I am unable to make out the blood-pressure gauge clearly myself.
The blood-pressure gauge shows 230 mmHg
